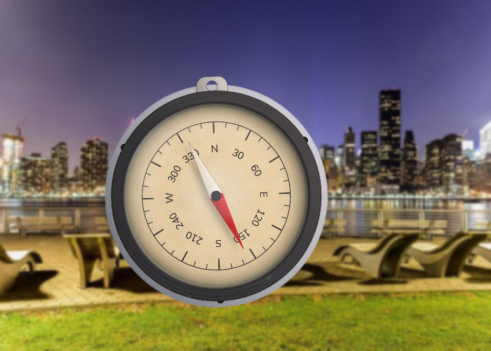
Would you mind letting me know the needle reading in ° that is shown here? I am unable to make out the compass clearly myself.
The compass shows 155 °
